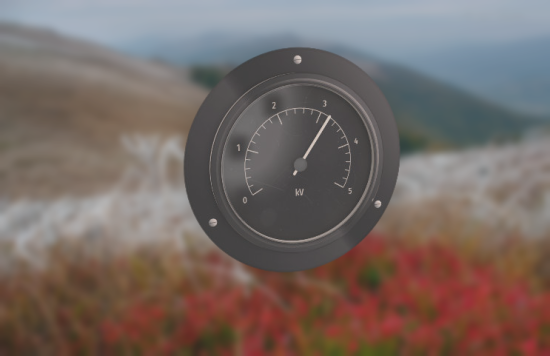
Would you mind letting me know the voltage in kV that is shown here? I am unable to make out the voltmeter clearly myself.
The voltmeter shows 3.2 kV
